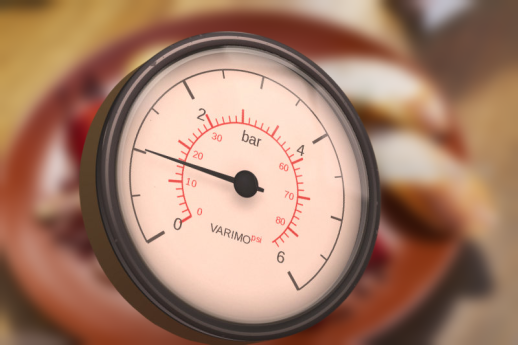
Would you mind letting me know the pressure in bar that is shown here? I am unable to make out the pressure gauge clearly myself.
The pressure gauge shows 1 bar
